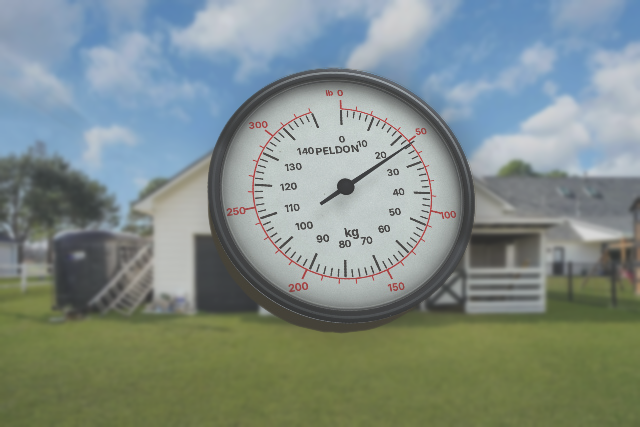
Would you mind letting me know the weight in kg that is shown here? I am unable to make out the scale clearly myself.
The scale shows 24 kg
